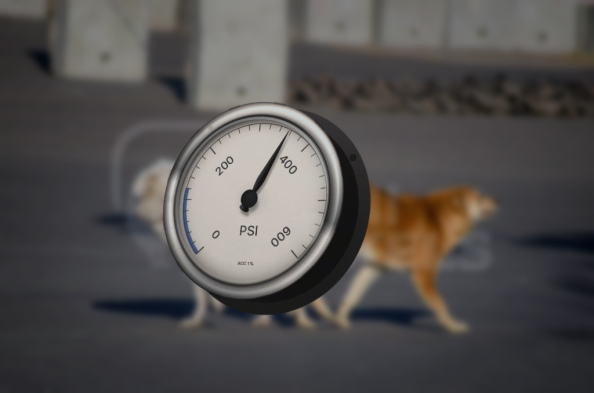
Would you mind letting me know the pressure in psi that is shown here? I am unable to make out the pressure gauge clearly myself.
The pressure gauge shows 360 psi
